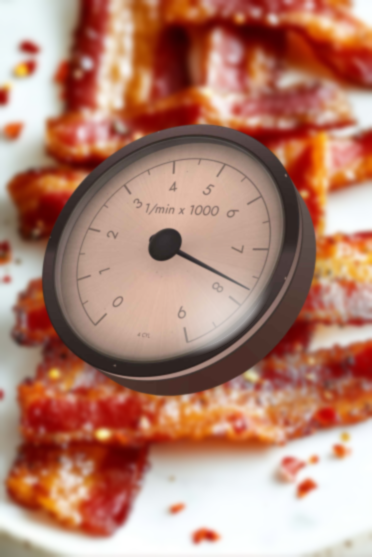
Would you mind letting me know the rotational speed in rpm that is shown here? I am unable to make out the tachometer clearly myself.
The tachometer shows 7750 rpm
